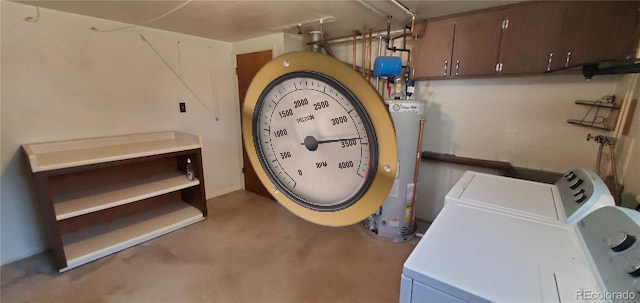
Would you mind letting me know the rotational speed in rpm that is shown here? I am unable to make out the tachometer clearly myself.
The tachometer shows 3400 rpm
